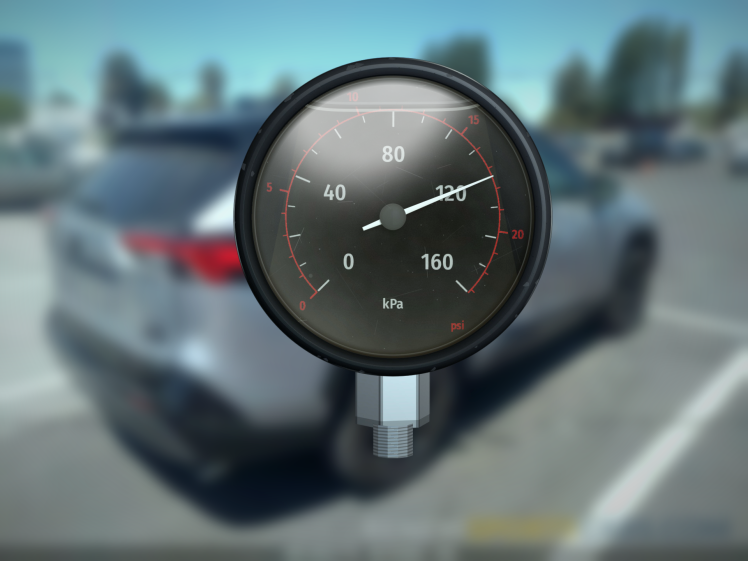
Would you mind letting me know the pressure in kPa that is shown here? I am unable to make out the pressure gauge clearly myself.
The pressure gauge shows 120 kPa
